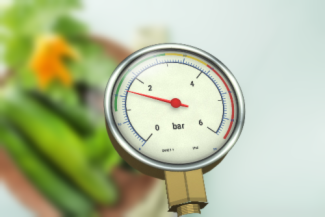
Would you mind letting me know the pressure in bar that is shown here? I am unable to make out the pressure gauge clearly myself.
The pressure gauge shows 1.5 bar
